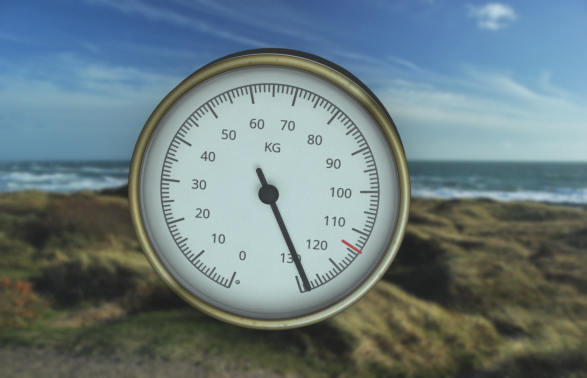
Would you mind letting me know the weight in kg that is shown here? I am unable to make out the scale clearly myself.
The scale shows 128 kg
